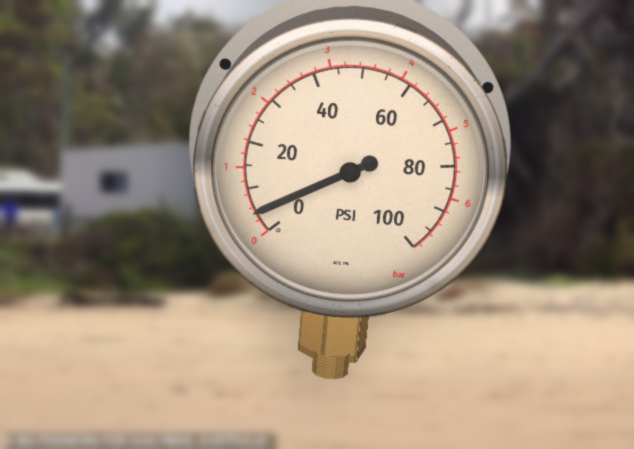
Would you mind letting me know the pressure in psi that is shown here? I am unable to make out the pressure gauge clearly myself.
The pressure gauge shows 5 psi
